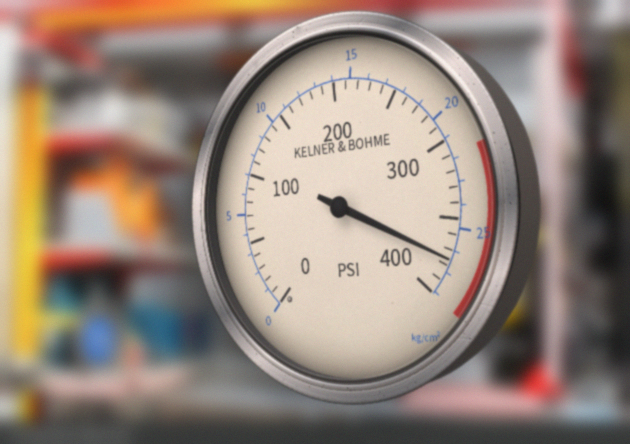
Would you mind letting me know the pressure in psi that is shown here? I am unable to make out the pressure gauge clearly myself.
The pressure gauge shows 375 psi
